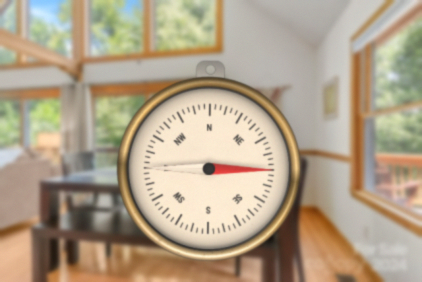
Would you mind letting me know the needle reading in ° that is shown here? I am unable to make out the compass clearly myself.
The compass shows 90 °
